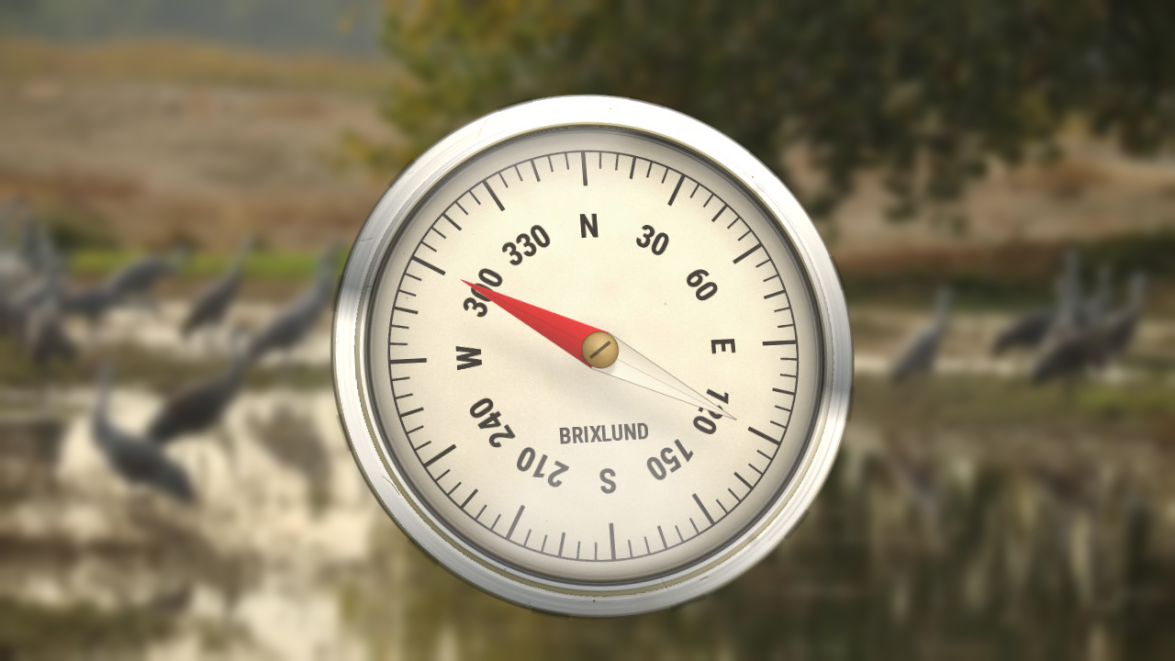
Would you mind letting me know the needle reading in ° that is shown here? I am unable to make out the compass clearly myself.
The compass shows 300 °
